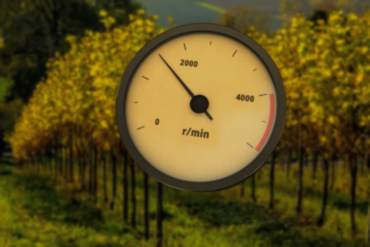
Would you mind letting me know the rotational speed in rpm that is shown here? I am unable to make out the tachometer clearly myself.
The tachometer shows 1500 rpm
